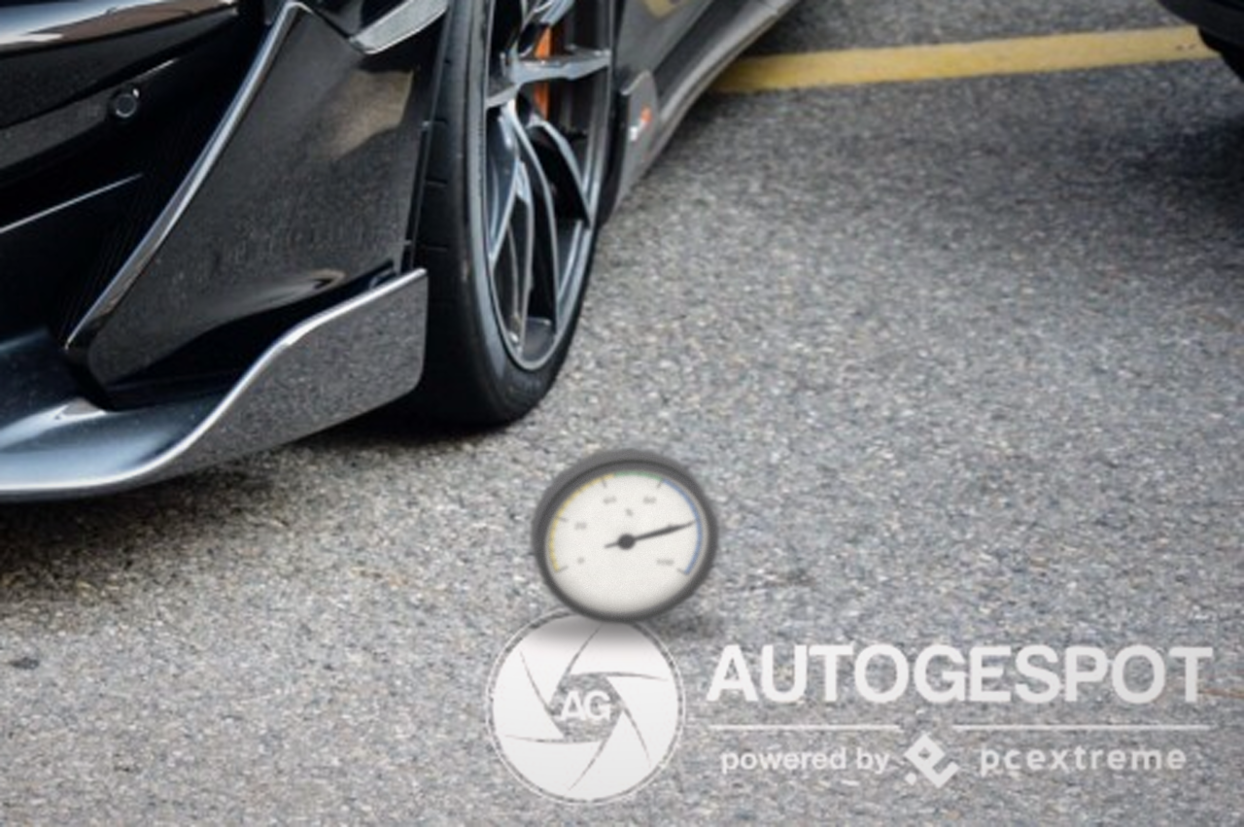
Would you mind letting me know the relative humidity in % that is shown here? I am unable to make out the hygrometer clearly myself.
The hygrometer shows 80 %
